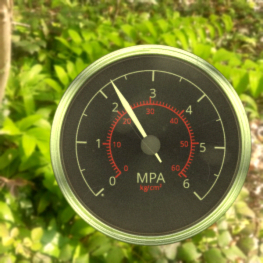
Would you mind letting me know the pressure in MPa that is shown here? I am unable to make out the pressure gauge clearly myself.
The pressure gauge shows 2.25 MPa
